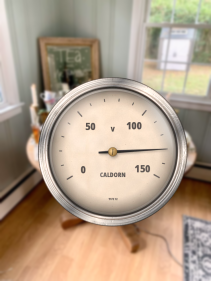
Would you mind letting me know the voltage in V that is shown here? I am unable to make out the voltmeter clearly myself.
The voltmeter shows 130 V
